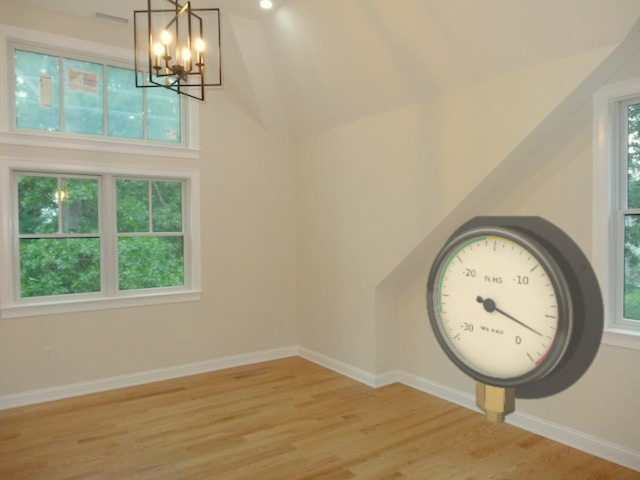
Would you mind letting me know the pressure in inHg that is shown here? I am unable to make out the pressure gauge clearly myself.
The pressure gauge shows -3 inHg
